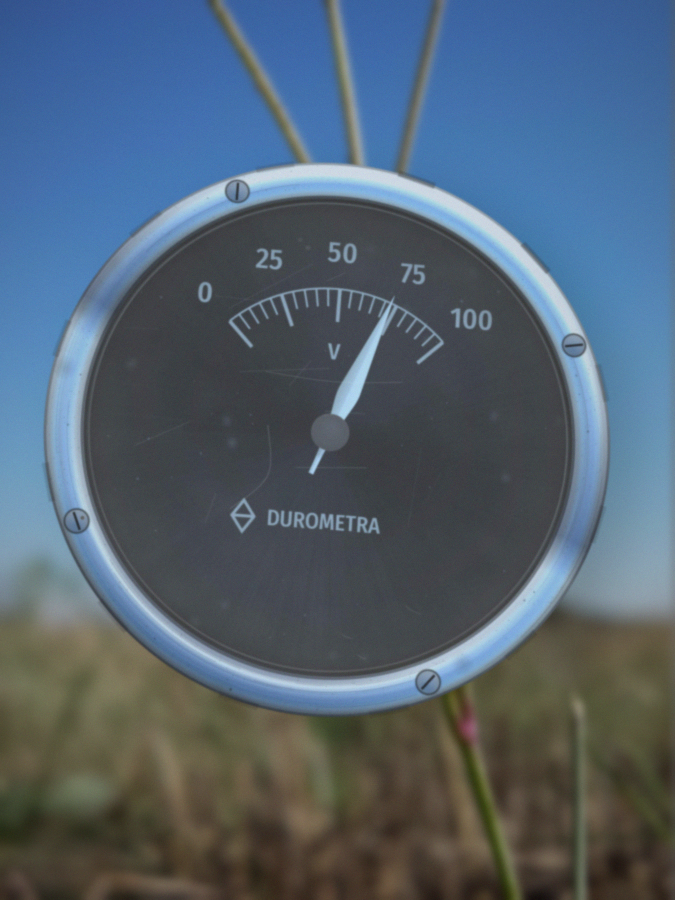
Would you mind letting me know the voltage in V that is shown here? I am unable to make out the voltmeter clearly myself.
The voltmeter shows 72.5 V
